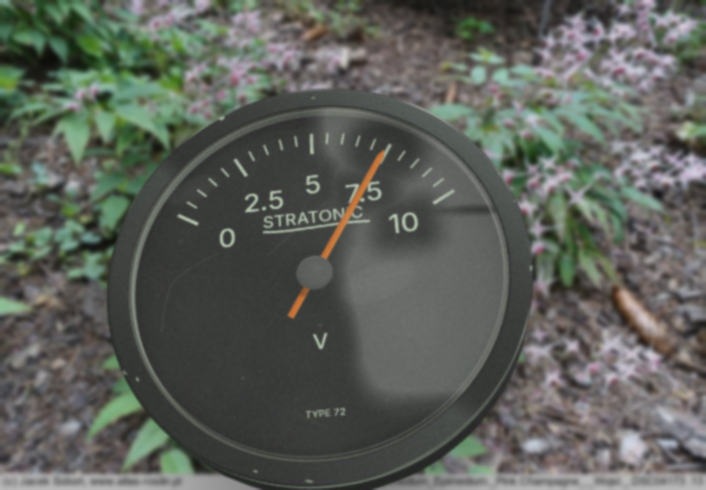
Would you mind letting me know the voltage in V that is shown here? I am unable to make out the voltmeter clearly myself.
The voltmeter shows 7.5 V
